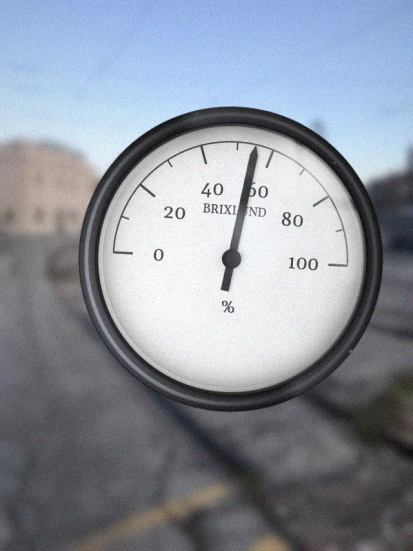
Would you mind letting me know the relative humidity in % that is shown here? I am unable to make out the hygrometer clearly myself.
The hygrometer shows 55 %
